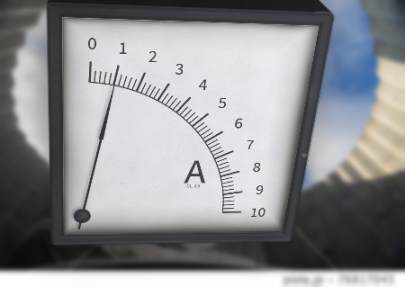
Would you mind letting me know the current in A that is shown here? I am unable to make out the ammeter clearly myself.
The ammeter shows 1 A
